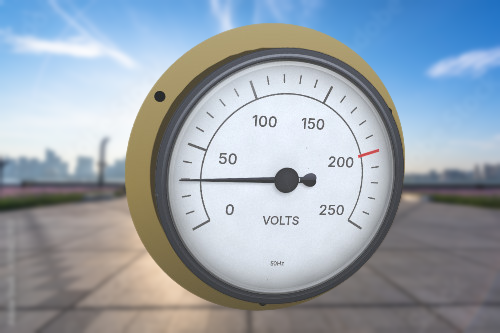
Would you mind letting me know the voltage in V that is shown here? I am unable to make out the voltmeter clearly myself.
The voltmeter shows 30 V
